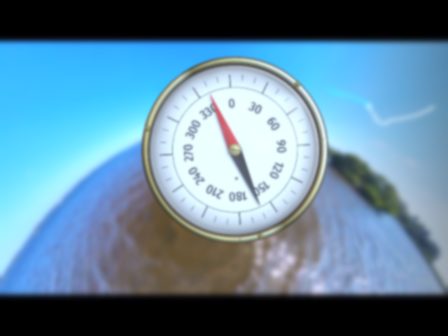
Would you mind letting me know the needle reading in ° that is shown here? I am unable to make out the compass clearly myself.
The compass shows 340 °
